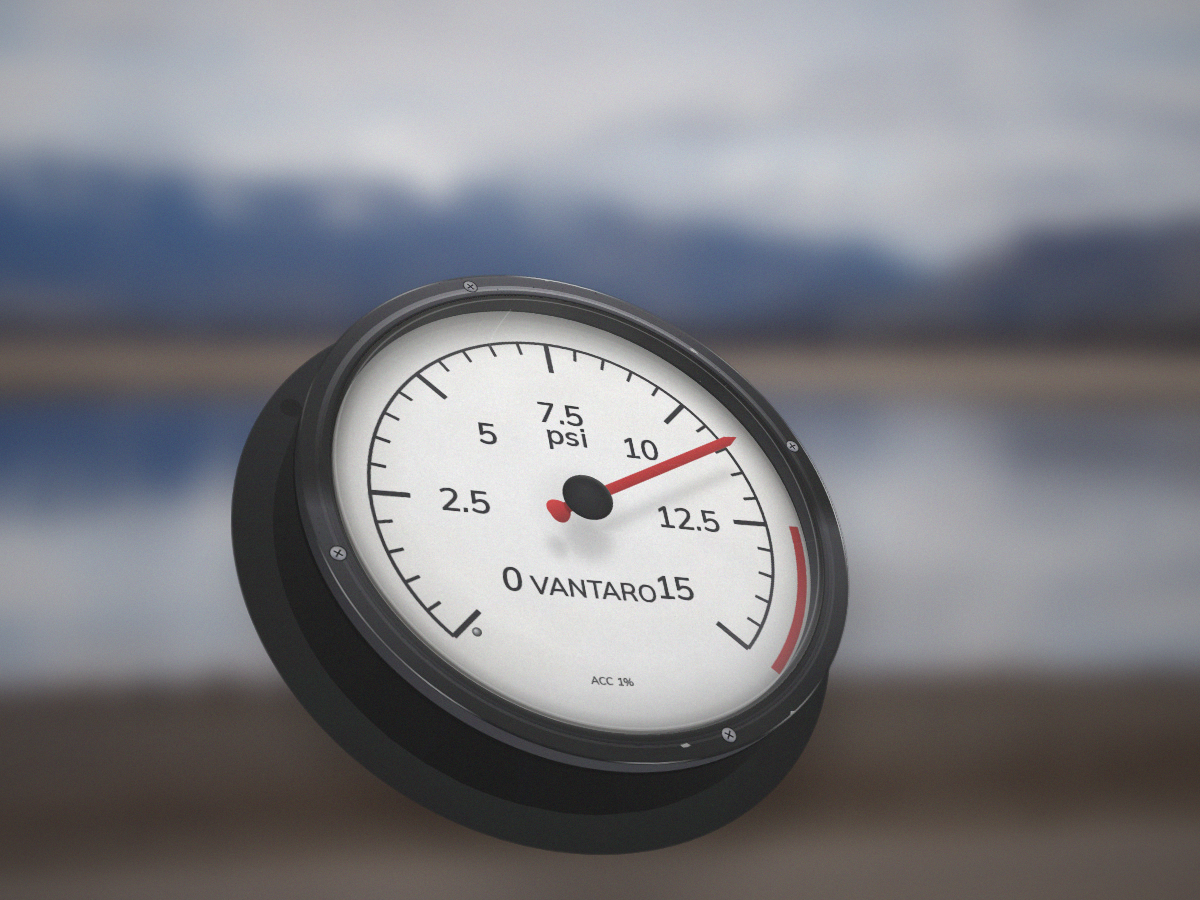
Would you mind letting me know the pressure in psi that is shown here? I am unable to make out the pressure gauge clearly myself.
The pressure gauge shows 11 psi
